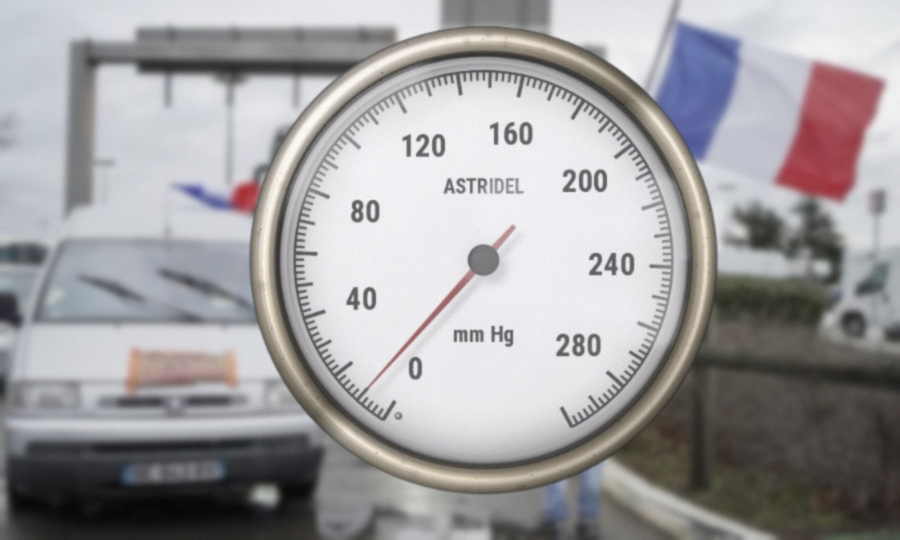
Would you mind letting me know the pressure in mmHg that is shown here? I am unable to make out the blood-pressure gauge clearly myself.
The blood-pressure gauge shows 10 mmHg
